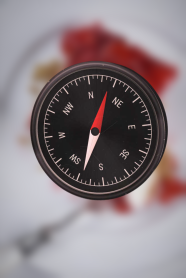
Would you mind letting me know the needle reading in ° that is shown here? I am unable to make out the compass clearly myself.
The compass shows 25 °
